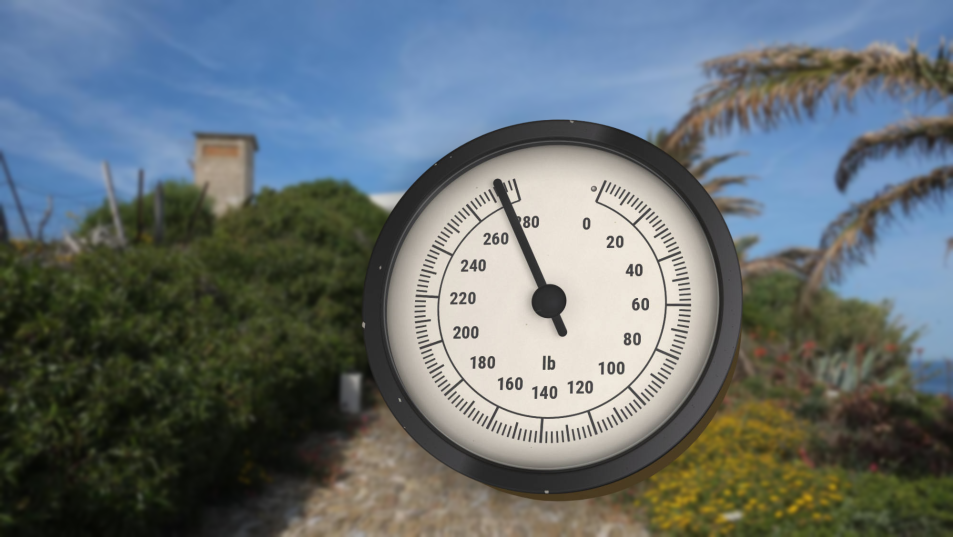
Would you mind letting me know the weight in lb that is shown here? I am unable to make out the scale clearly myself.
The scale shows 274 lb
